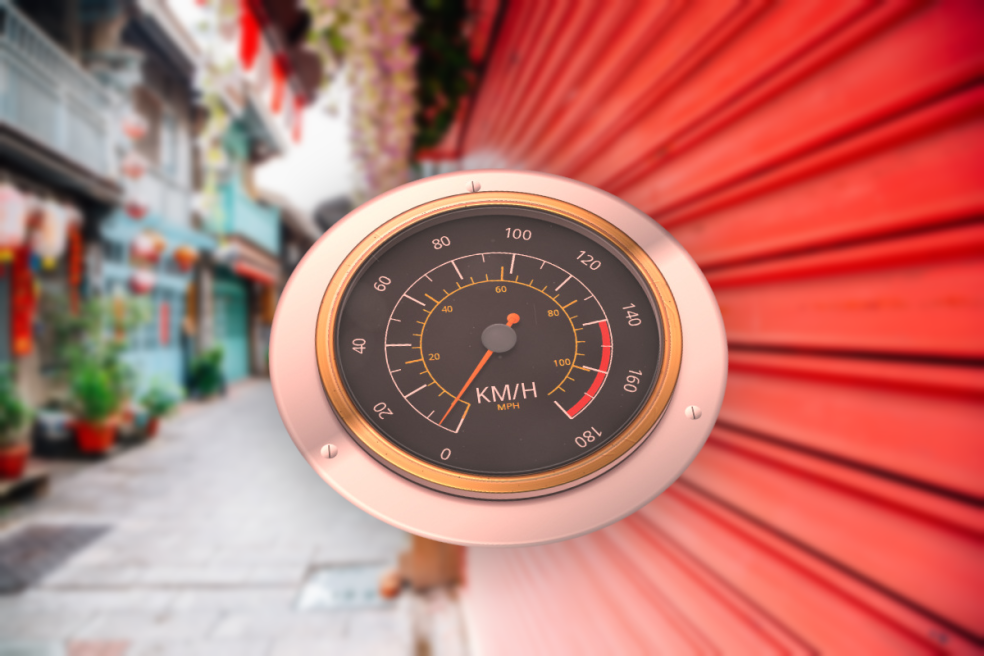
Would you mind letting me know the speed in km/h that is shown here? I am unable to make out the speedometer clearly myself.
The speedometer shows 5 km/h
